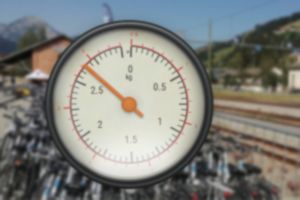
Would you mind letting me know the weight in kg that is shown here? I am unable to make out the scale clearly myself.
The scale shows 2.65 kg
